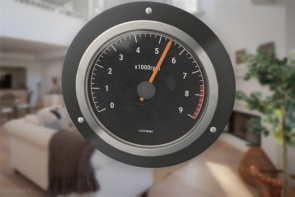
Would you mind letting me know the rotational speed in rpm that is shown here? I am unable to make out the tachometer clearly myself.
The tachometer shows 5400 rpm
